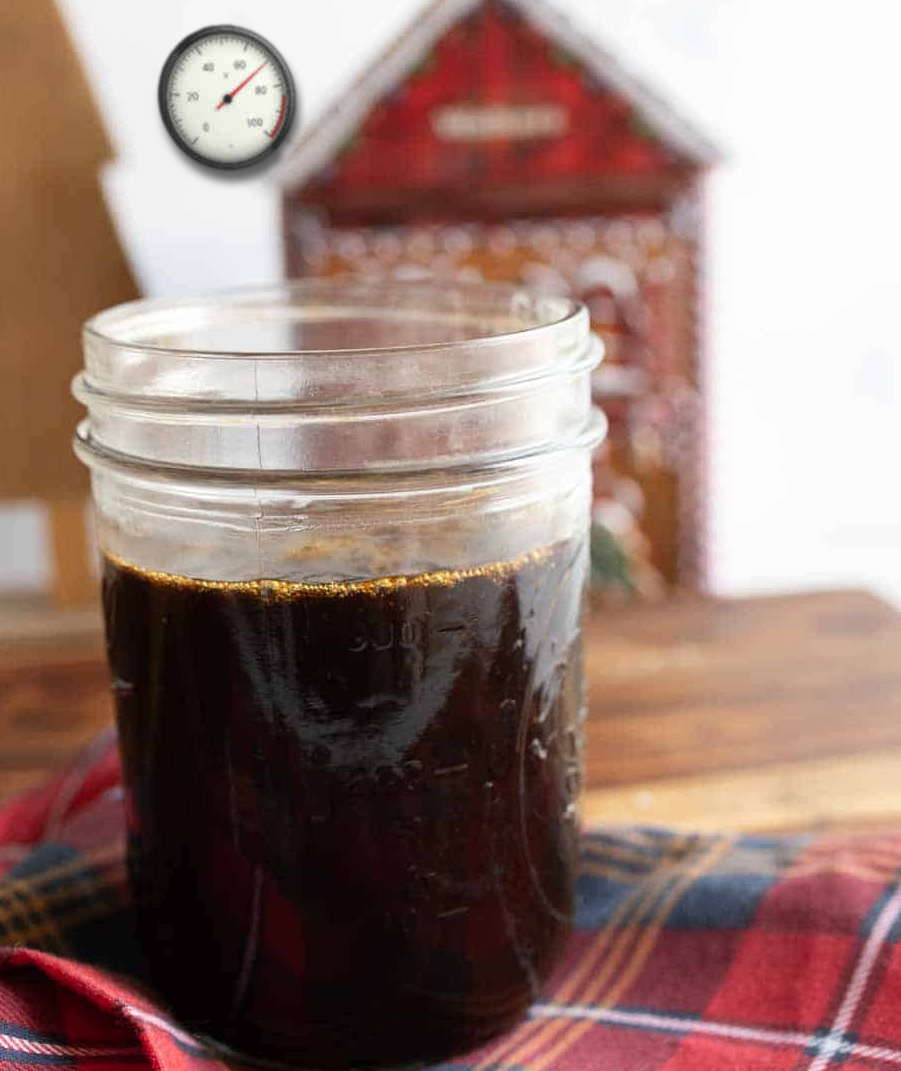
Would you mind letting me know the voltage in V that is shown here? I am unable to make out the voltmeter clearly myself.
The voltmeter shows 70 V
